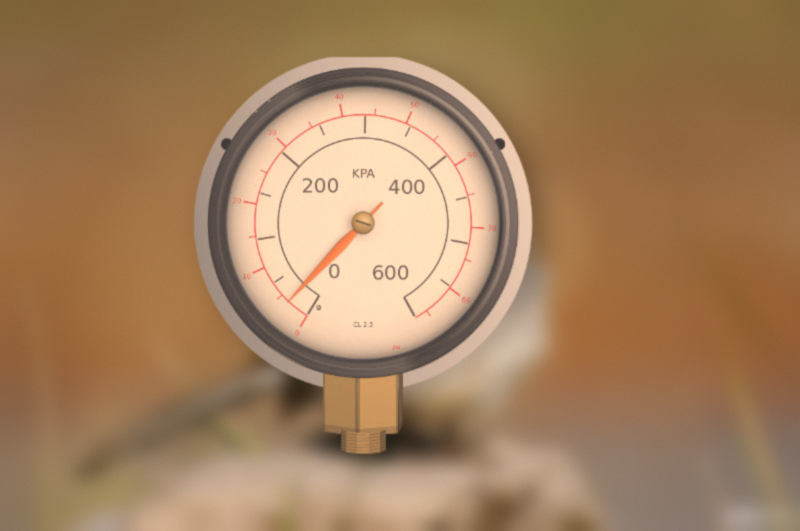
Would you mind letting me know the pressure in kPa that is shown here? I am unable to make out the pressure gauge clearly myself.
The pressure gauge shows 25 kPa
